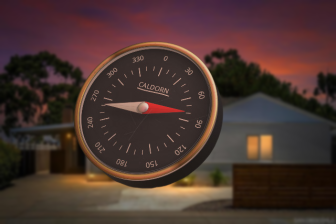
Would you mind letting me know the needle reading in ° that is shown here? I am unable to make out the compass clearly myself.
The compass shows 80 °
